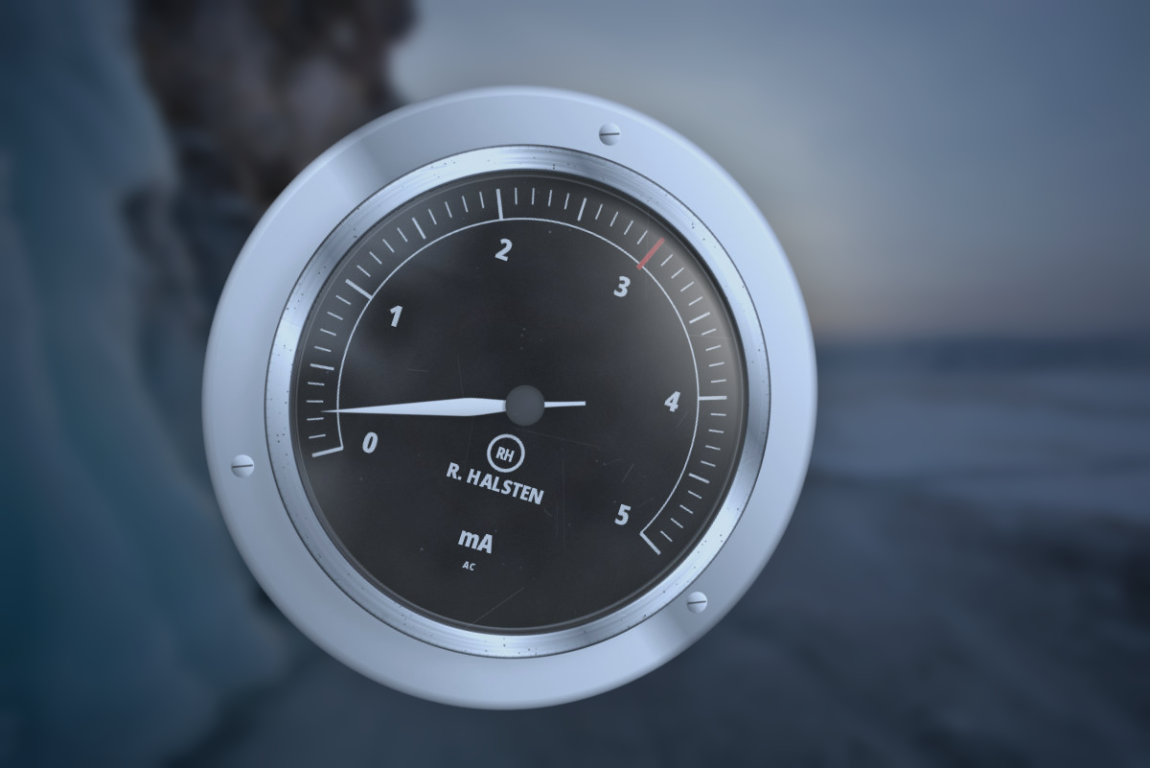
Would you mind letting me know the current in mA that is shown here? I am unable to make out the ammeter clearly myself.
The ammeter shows 0.25 mA
